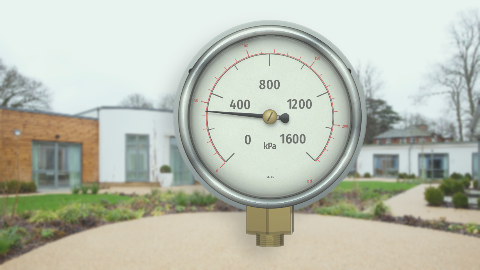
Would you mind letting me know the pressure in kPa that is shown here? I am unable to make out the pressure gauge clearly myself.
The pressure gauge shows 300 kPa
